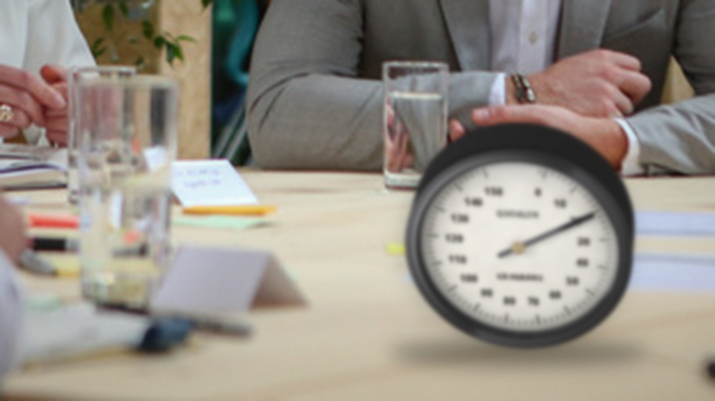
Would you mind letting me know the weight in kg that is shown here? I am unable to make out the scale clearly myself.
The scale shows 20 kg
